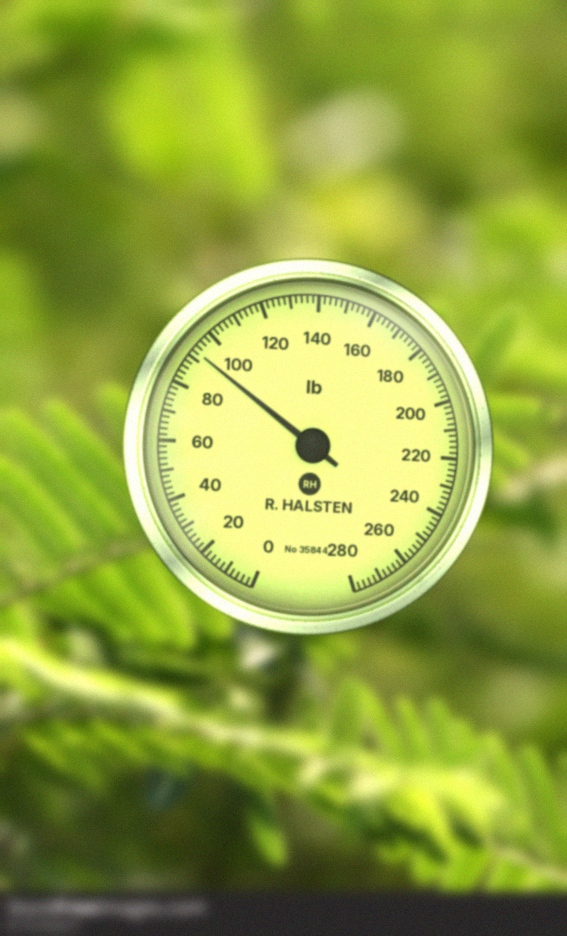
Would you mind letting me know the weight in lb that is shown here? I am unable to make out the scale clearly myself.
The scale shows 92 lb
